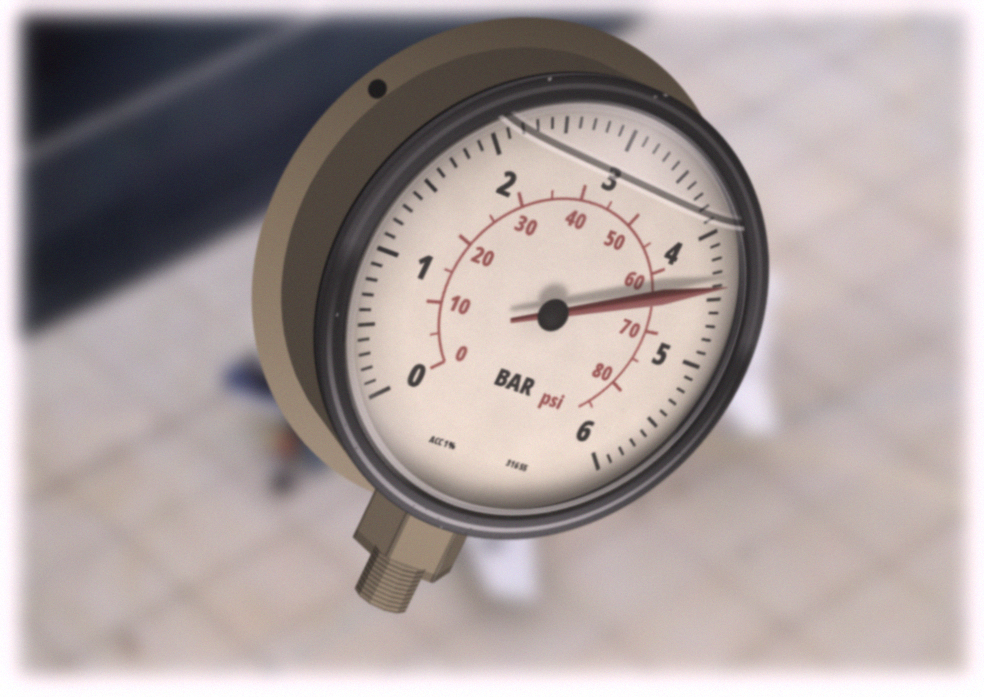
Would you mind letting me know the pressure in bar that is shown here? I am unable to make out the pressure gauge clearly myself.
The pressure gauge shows 4.4 bar
